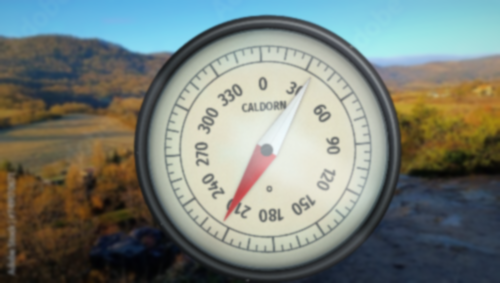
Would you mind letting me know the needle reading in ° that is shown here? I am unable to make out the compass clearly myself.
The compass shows 215 °
